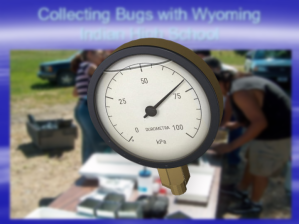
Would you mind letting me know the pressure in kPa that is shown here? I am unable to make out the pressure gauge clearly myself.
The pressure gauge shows 70 kPa
